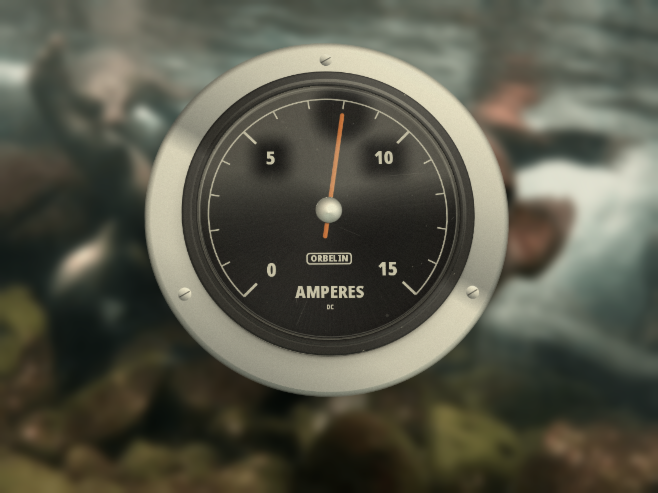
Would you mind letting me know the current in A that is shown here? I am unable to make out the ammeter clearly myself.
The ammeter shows 8 A
